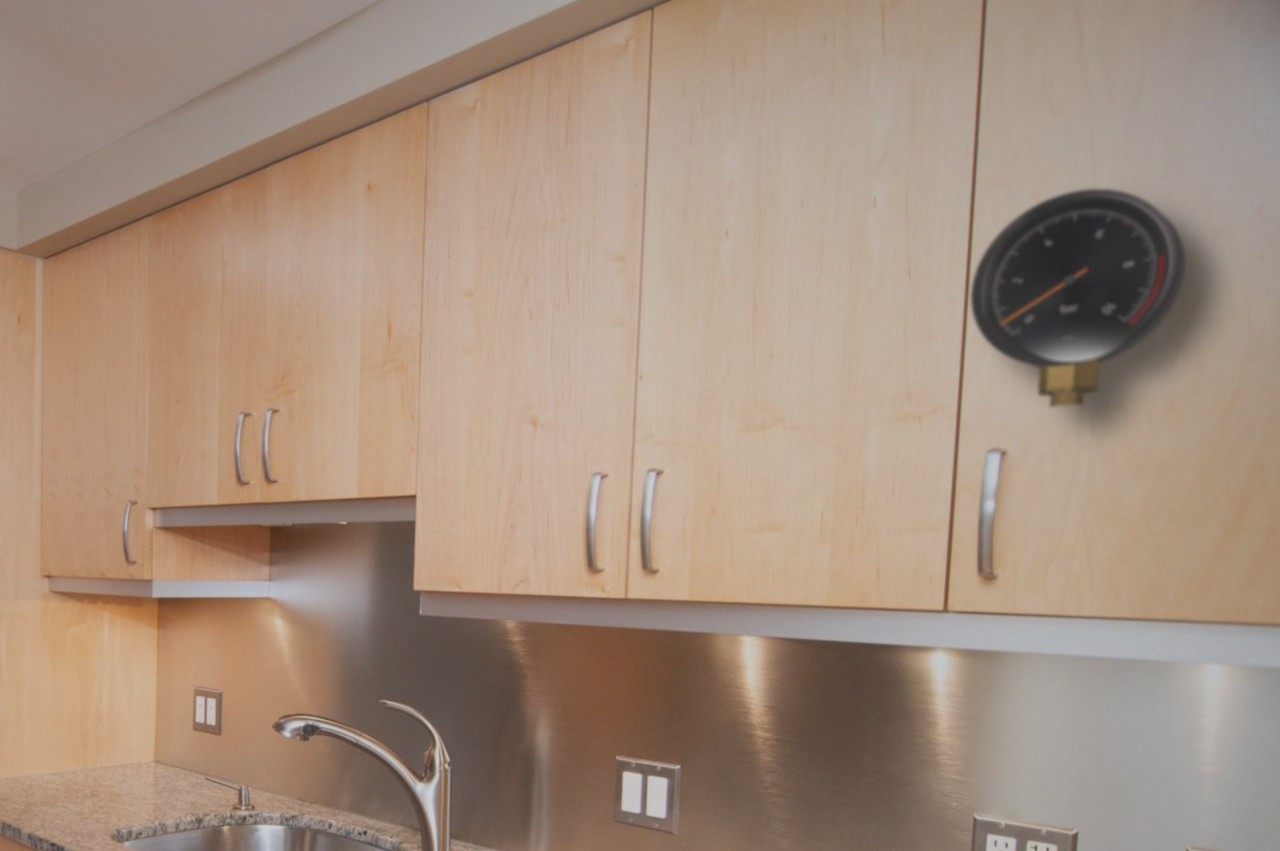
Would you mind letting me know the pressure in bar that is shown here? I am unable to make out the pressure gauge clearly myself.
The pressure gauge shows 0.5 bar
